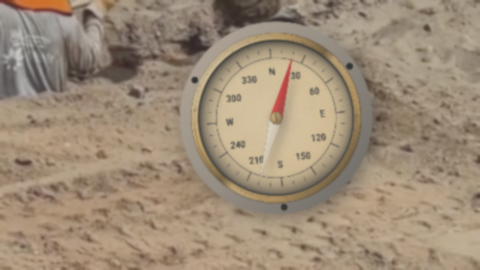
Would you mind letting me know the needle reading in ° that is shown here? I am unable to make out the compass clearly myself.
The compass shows 20 °
